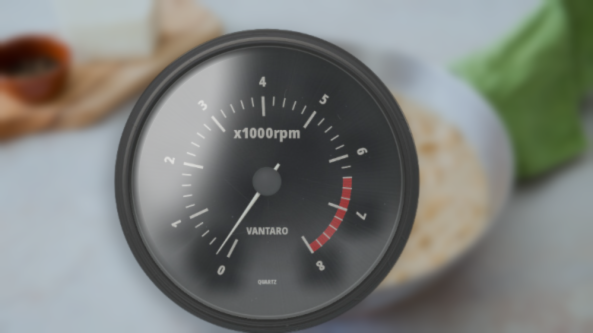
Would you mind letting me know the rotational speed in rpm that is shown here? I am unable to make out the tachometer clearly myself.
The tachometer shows 200 rpm
